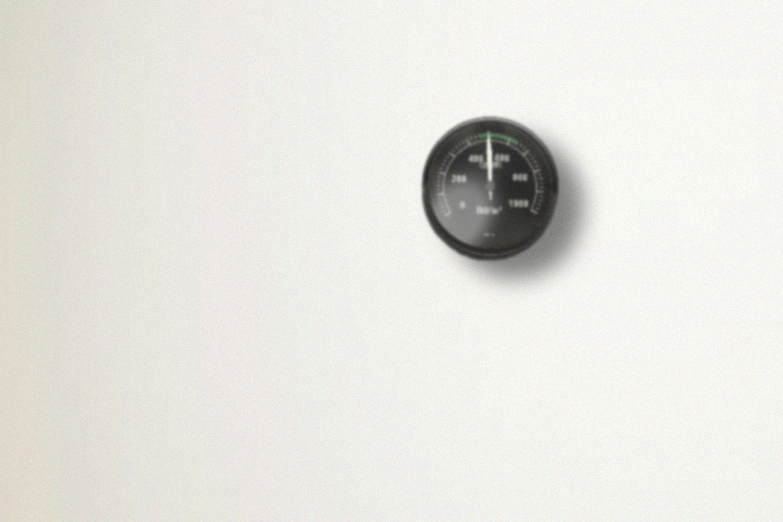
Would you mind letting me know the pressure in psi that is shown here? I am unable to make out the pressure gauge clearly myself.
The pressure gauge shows 500 psi
